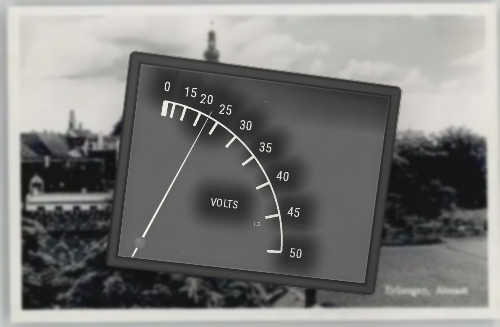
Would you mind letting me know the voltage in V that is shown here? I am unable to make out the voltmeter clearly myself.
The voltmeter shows 22.5 V
